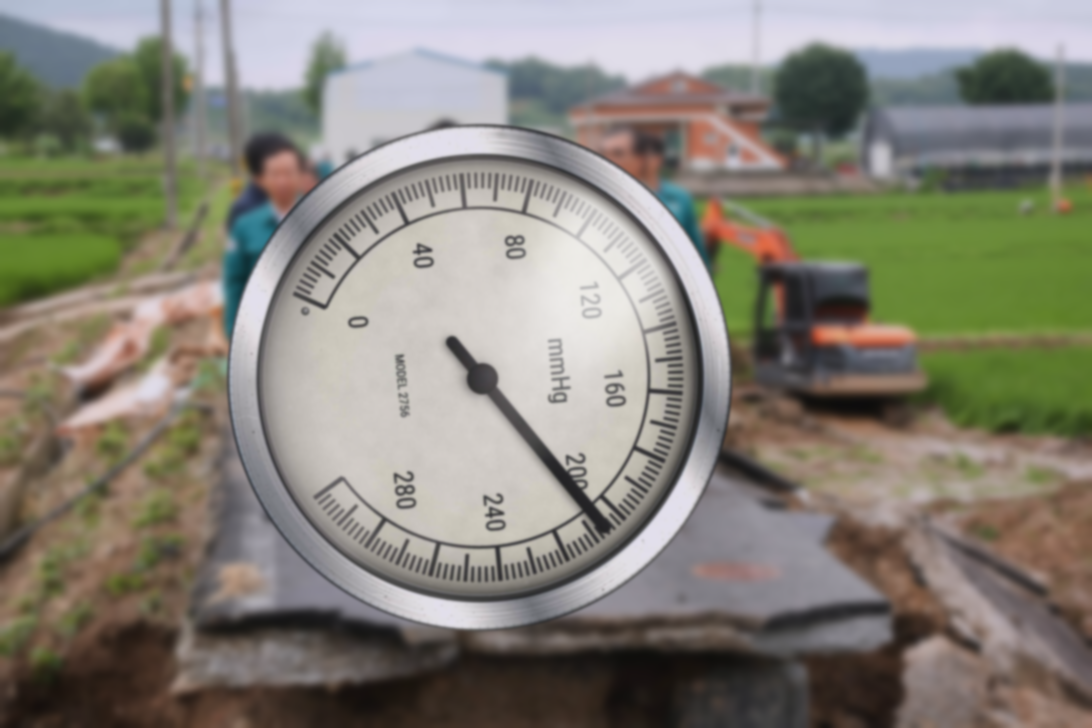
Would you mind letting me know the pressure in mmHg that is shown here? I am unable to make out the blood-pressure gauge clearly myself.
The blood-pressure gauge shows 206 mmHg
